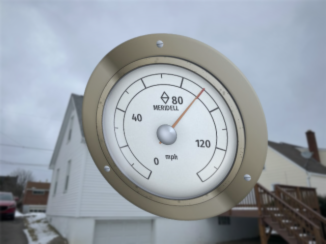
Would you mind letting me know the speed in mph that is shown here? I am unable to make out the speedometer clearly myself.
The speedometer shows 90 mph
